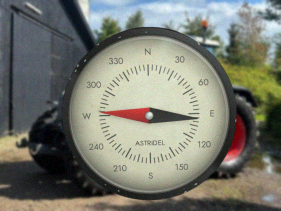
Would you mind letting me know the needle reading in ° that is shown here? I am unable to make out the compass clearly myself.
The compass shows 275 °
